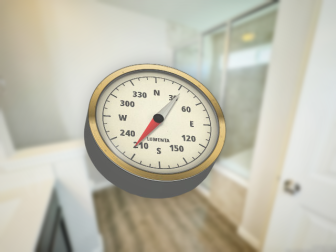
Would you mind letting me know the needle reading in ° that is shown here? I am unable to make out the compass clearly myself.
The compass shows 215 °
